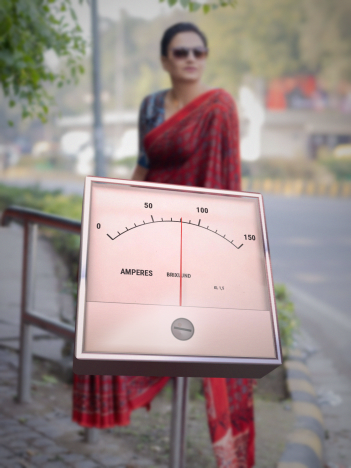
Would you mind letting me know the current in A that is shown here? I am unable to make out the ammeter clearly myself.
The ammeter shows 80 A
